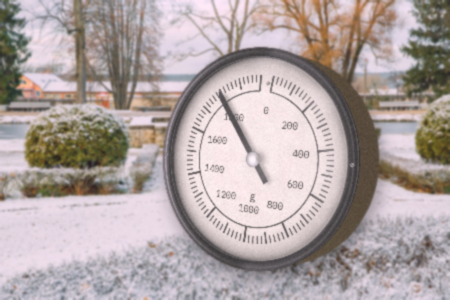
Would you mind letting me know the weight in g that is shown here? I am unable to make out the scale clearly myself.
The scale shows 1800 g
